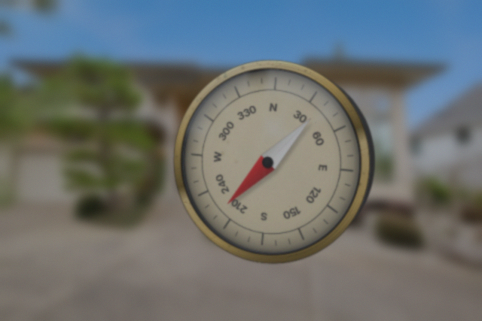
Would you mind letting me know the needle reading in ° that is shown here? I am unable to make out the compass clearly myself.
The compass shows 220 °
